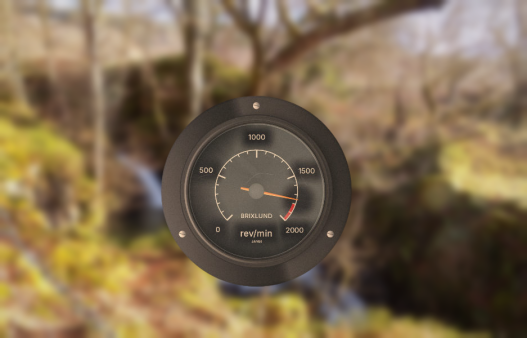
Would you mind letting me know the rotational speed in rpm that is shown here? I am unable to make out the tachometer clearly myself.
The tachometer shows 1750 rpm
